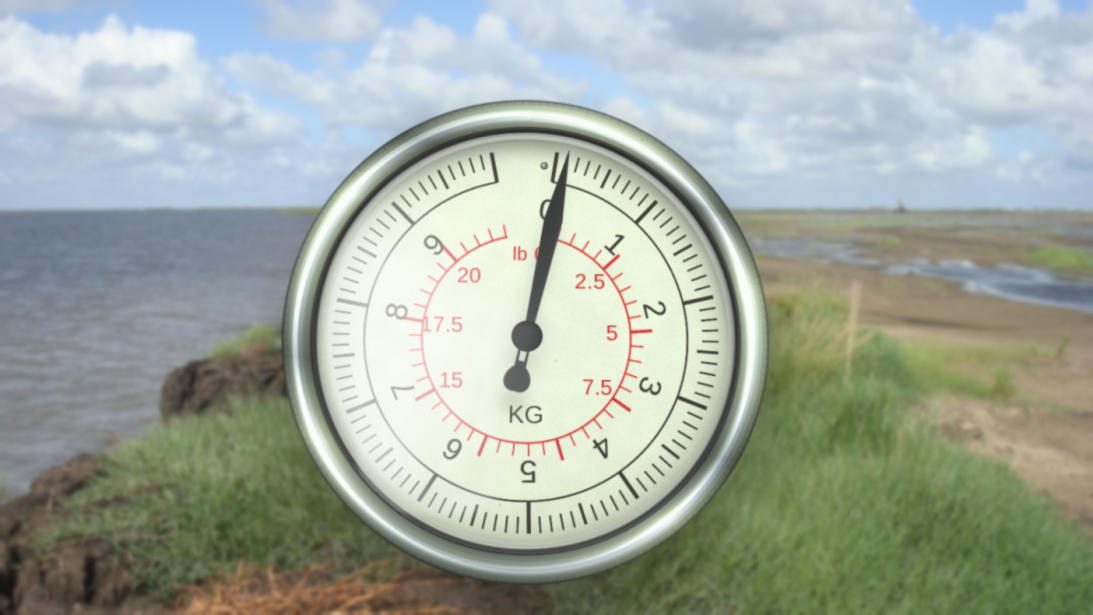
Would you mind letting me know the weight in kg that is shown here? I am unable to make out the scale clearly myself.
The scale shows 0.1 kg
